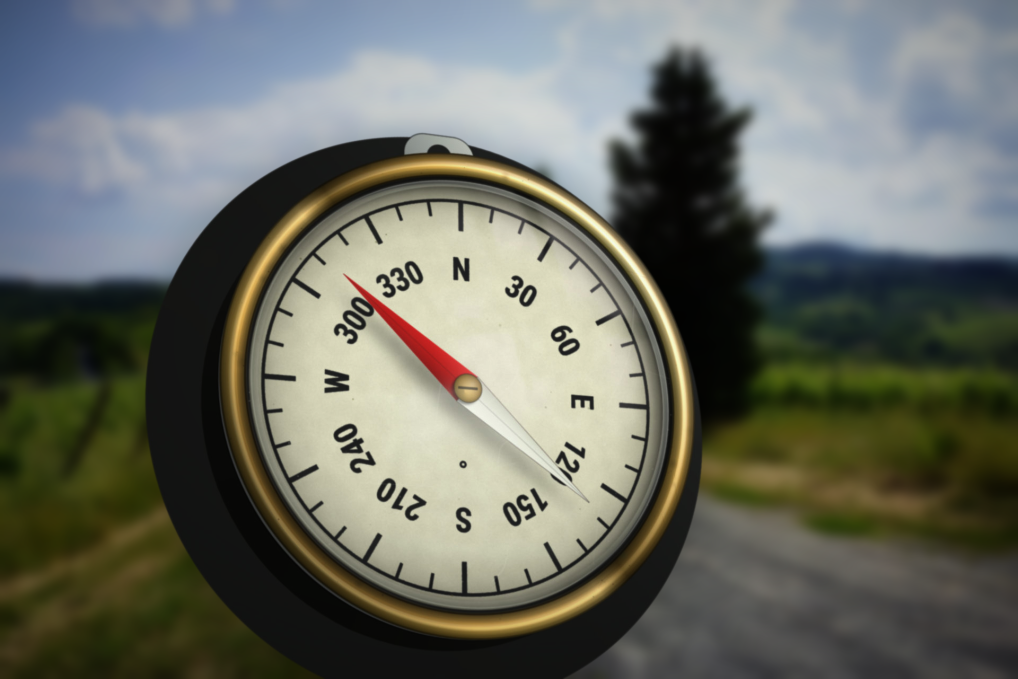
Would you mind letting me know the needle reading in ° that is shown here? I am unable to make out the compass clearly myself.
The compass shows 310 °
